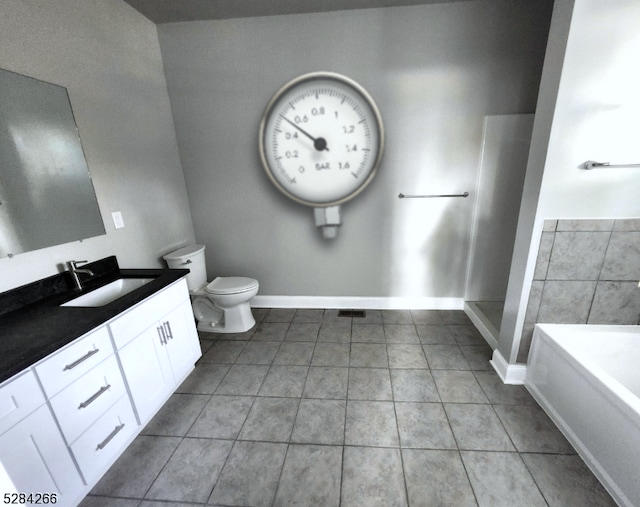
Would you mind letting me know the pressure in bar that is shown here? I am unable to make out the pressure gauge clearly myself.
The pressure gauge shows 0.5 bar
